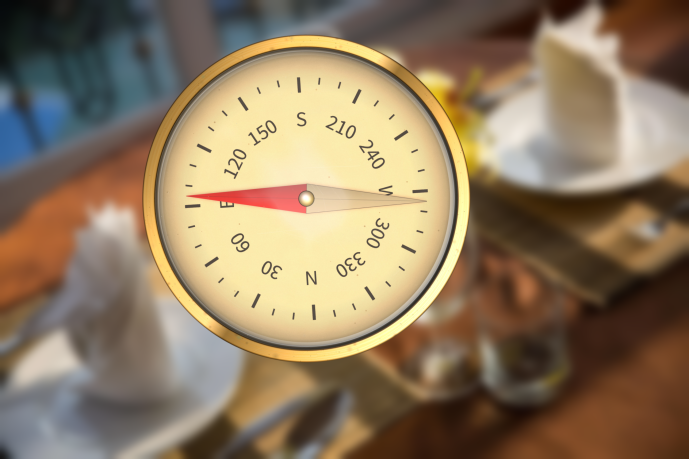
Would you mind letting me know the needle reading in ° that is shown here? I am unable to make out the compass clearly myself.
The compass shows 95 °
